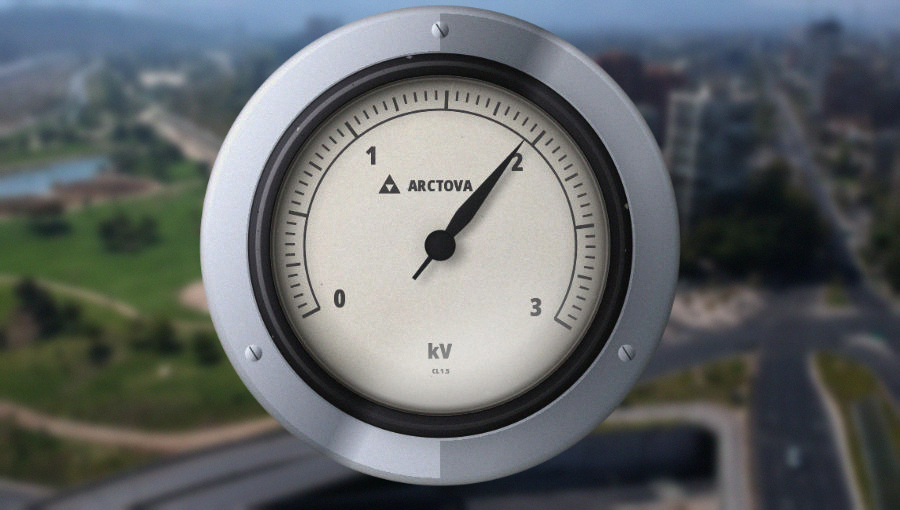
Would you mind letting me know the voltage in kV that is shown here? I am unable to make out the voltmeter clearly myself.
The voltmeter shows 1.95 kV
